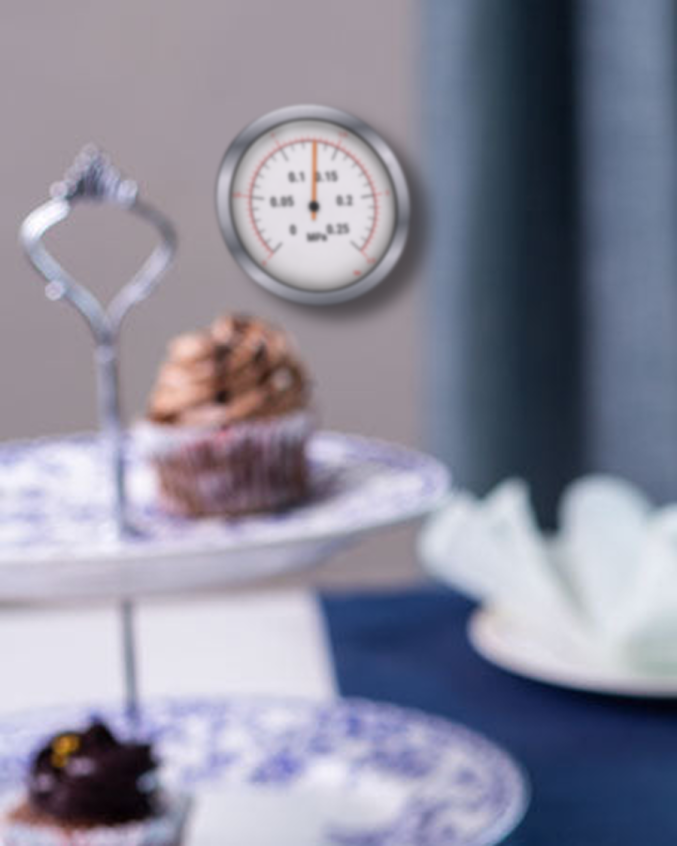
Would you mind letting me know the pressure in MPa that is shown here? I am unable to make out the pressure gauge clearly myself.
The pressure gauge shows 0.13 MPa
